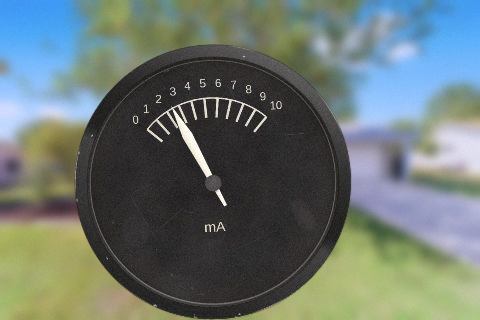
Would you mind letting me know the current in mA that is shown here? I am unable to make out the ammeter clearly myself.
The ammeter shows 2.5 mA
